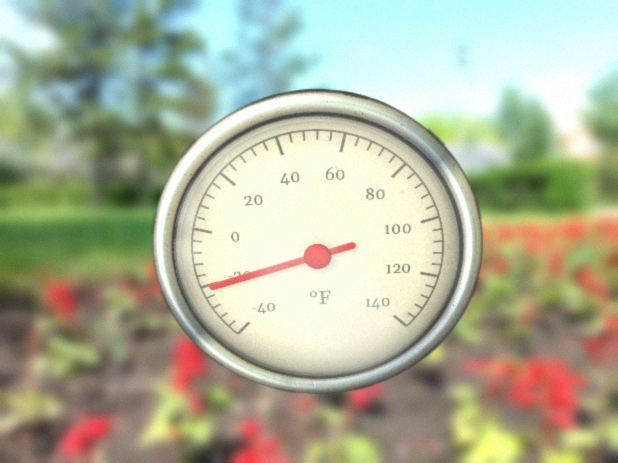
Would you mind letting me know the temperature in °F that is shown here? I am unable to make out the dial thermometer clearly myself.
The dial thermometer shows -20 °F
